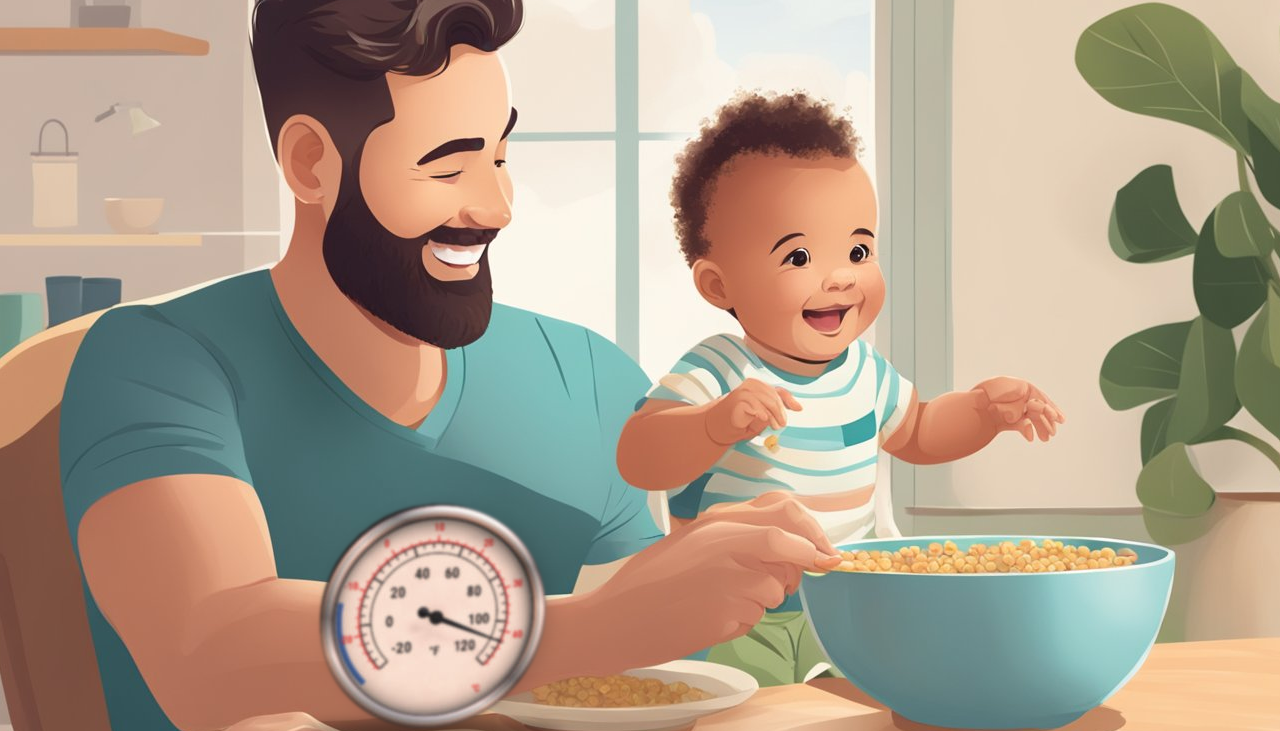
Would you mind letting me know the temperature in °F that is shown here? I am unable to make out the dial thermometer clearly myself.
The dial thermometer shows 108 °F
